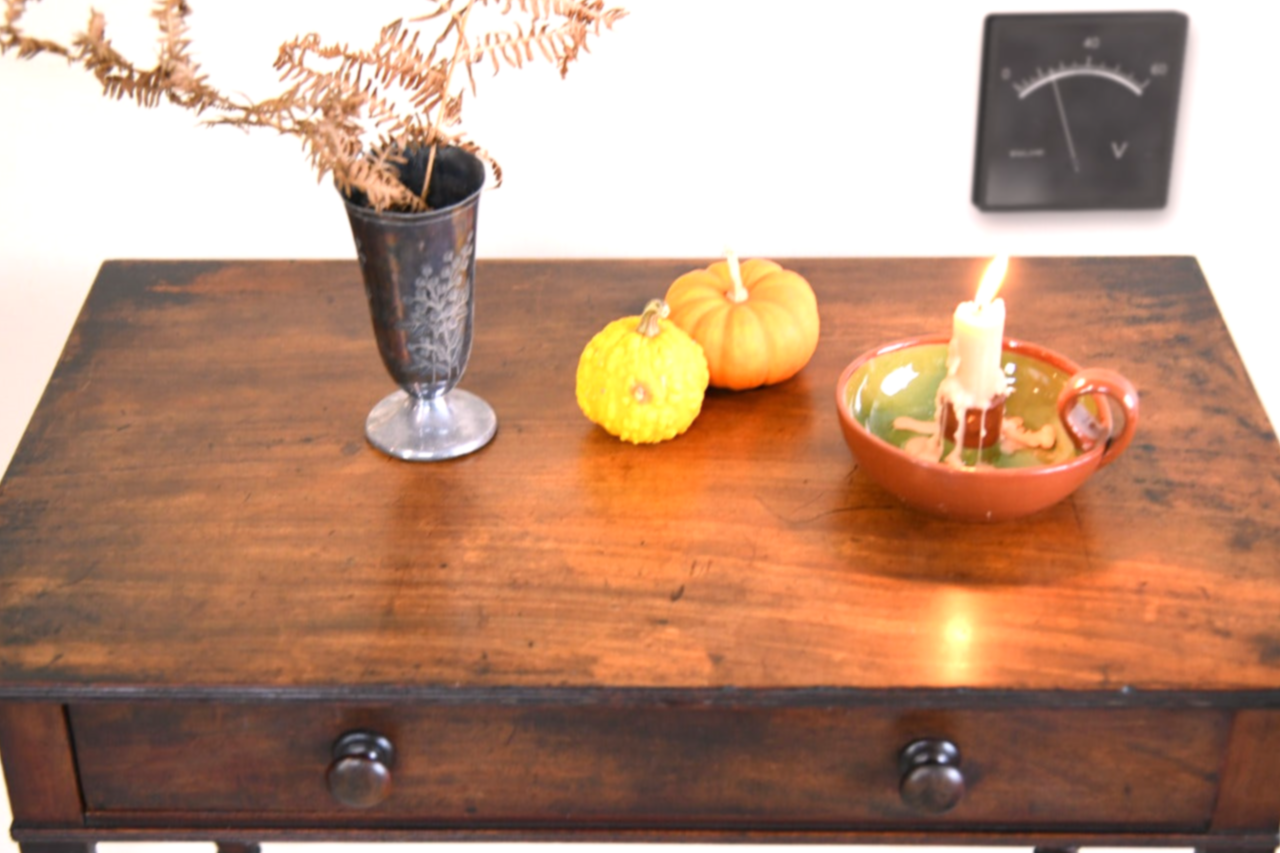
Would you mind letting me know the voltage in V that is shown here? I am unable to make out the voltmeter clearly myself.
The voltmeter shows 25 V
